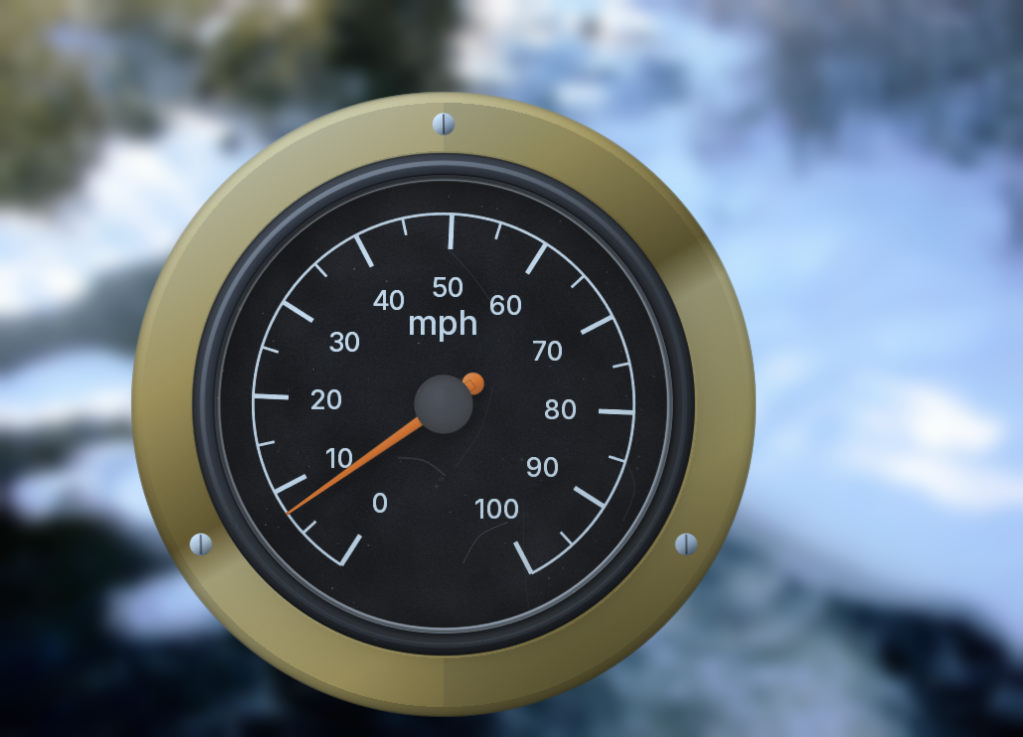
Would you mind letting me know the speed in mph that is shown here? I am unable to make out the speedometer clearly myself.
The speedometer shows 7.5 mph
